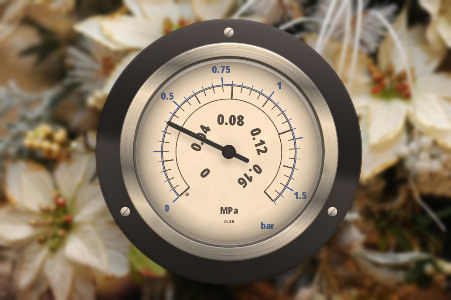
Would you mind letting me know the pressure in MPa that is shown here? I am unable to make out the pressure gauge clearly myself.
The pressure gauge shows 0.04 MPa
